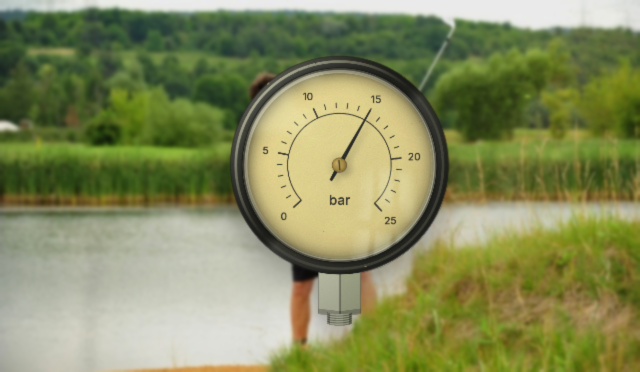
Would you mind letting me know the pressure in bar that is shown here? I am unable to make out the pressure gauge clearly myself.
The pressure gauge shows 15 bar
